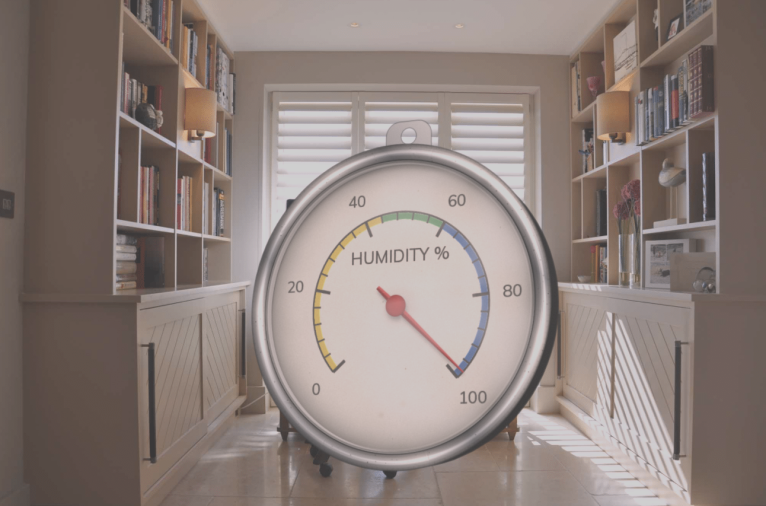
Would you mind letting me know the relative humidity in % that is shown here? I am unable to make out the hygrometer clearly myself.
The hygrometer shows 98 %
